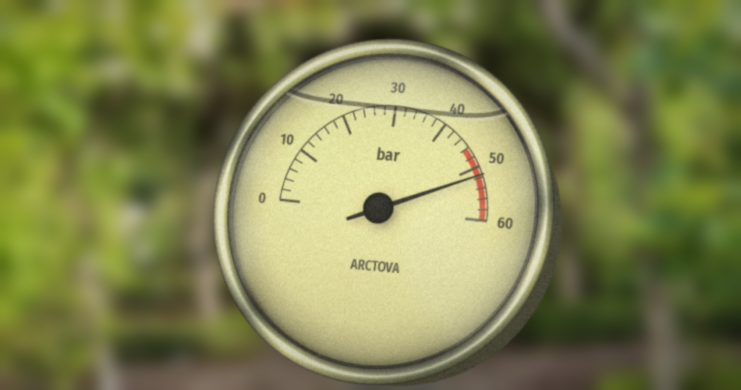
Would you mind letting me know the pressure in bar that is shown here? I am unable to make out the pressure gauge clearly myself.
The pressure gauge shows 52 bar
